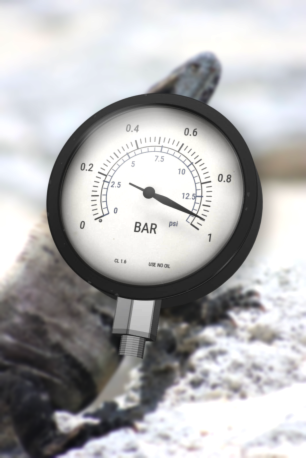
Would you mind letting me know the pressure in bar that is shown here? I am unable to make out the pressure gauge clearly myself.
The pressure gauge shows 0.96 bar
